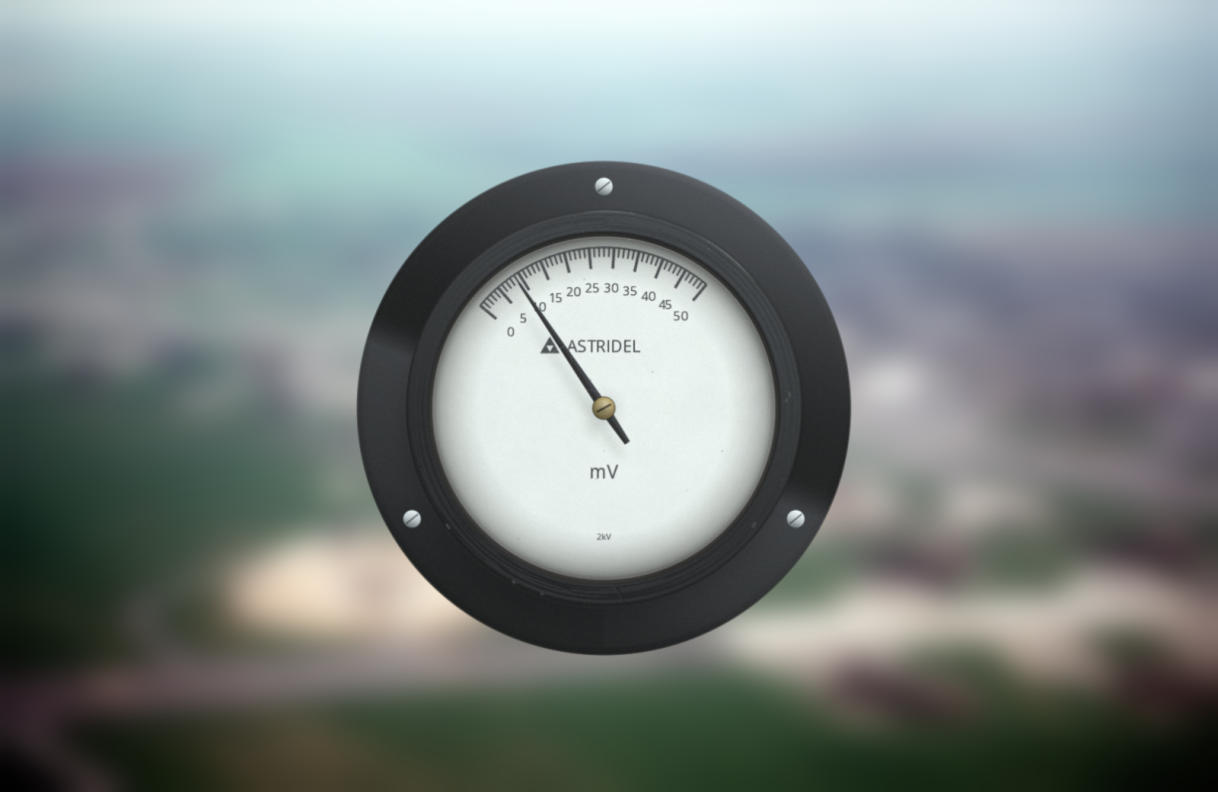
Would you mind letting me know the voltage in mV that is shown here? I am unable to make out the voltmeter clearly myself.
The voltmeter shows 9 mV
